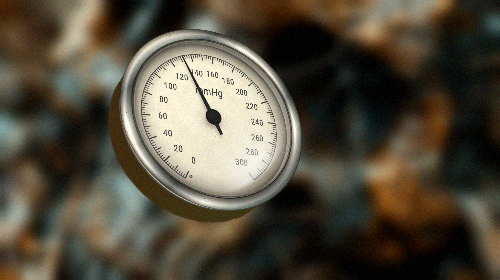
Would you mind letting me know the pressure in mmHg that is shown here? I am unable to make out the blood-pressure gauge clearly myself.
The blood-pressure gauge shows 130 mmHg
